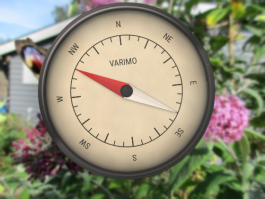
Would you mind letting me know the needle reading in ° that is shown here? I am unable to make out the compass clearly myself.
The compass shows 300 °
